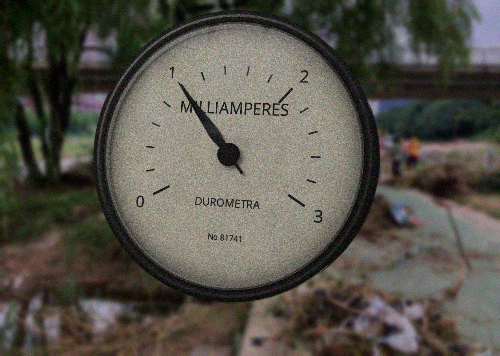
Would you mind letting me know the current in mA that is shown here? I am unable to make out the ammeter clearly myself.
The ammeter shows 1 mA
